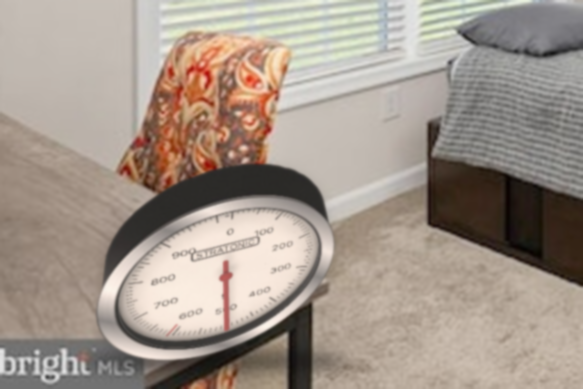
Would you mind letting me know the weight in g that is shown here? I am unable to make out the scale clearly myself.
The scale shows 500 g
